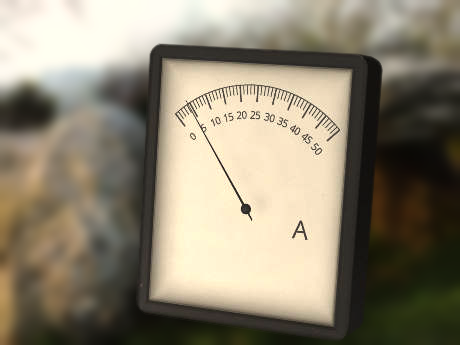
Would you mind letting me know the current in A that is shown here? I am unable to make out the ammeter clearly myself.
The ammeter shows 5 A
